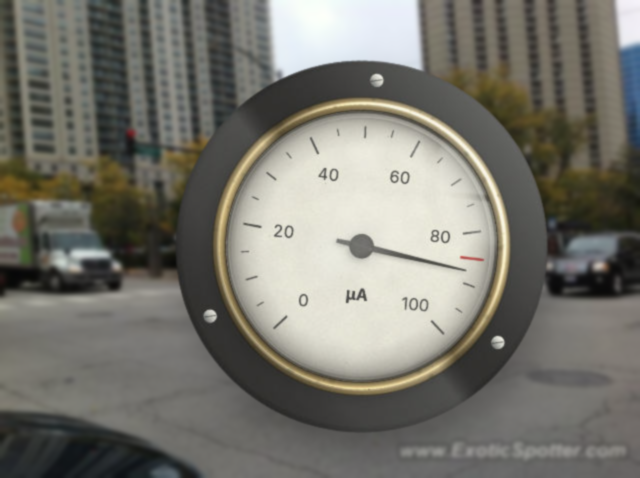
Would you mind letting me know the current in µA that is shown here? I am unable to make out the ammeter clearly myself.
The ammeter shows 87.5 µA
